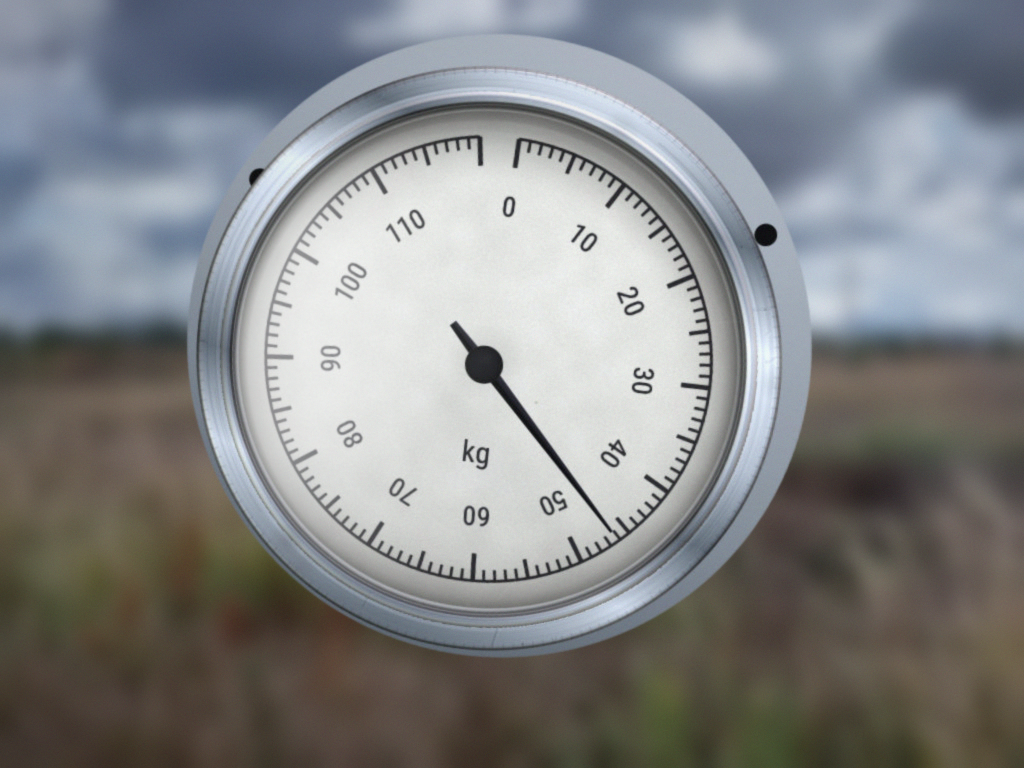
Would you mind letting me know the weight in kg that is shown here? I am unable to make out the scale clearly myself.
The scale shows 46 kg
